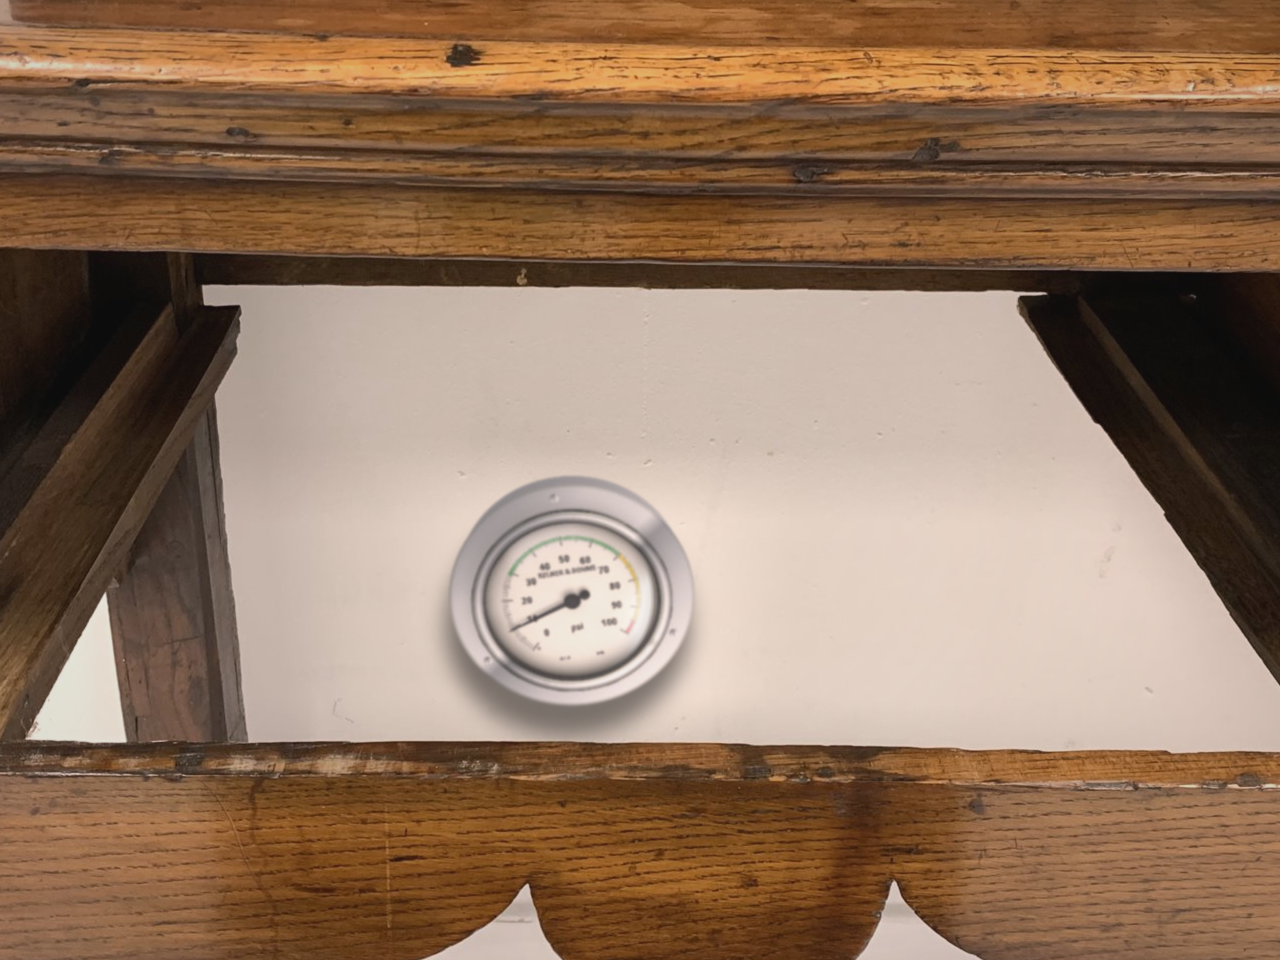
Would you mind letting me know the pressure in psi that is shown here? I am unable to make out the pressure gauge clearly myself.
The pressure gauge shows 10 psi
